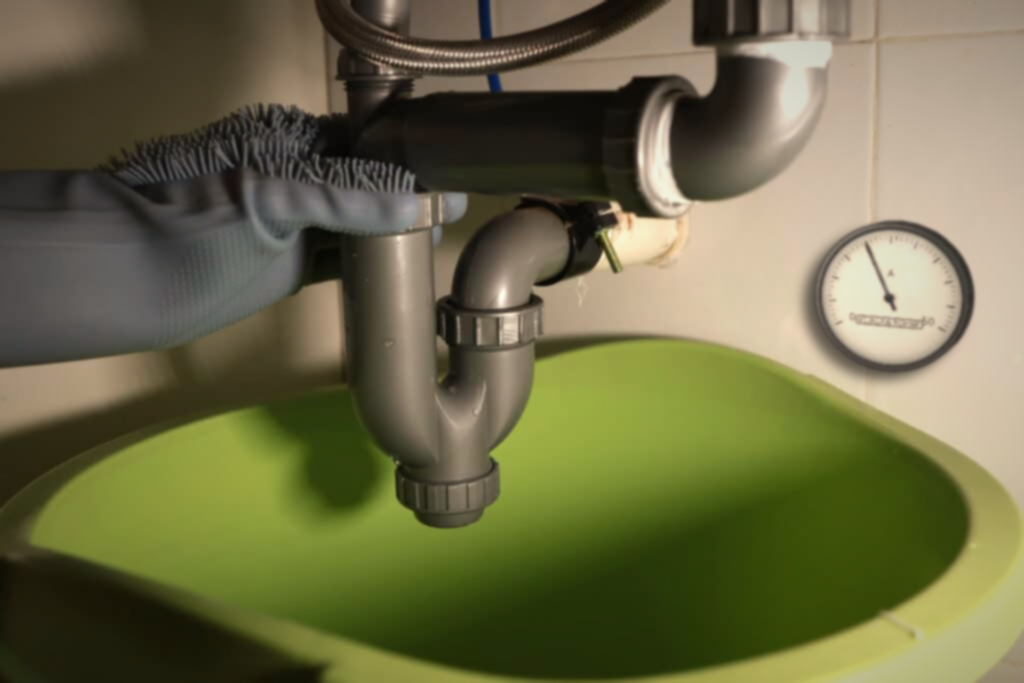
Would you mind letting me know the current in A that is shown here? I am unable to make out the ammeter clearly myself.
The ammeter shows 20 A
